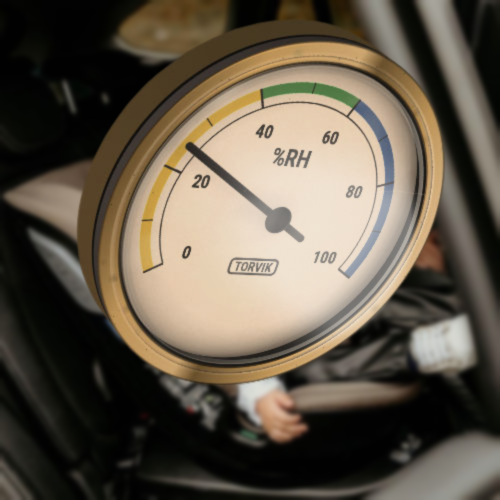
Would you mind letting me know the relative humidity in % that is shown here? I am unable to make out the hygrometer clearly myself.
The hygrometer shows 25 %
